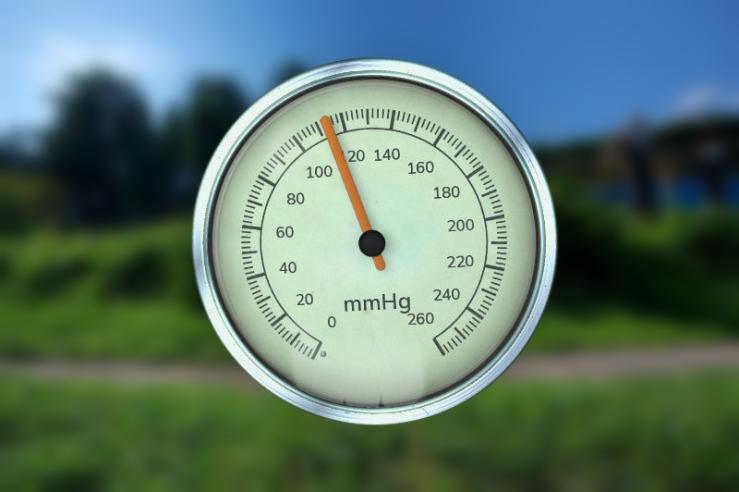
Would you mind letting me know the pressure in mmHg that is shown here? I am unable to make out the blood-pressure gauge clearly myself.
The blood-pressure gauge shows 114 mmHg
